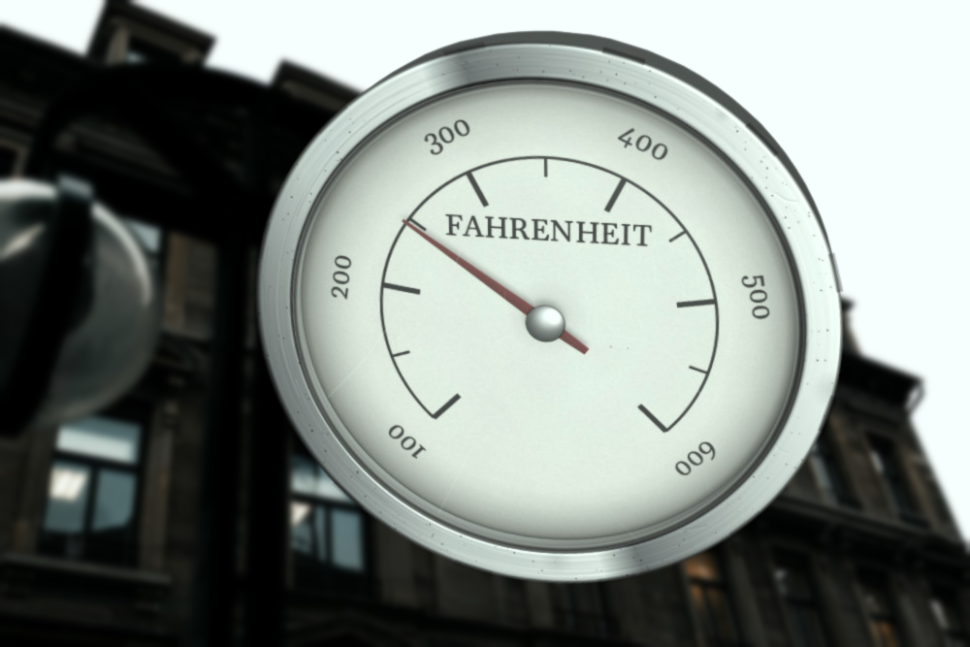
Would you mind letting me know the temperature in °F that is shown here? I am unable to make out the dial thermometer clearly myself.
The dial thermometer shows 250 °F
